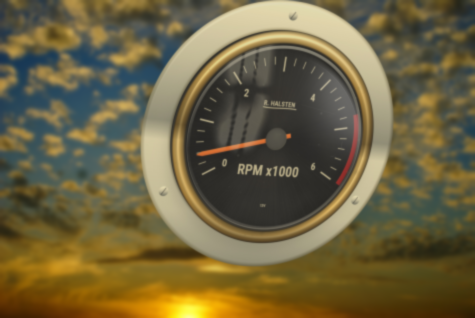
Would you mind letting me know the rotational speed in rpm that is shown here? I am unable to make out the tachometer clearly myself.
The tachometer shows 400 rpm
